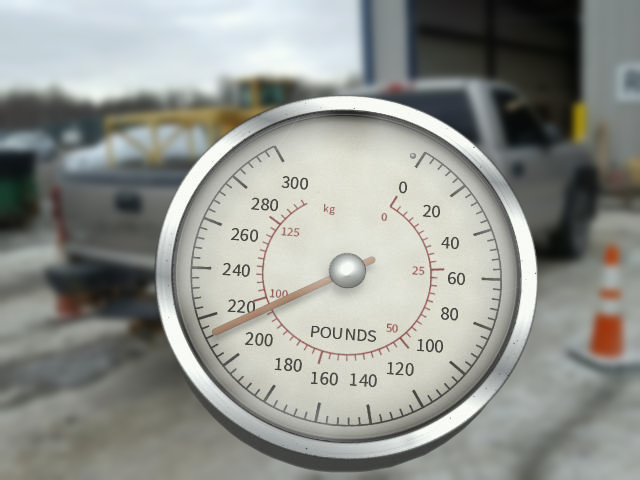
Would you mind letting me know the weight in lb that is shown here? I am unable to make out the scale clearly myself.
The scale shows 212 lb
